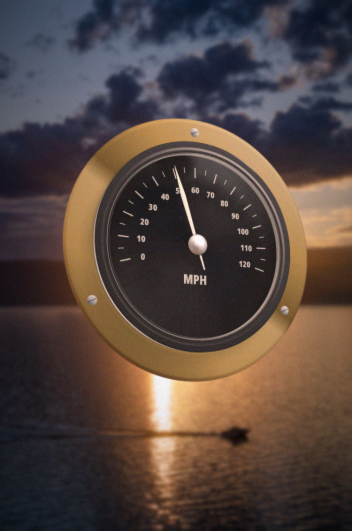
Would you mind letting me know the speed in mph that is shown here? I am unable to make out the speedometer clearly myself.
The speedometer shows 50 mph
